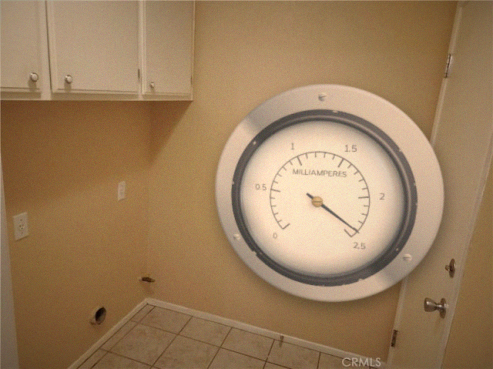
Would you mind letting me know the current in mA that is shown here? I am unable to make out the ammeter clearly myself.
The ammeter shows 2.4 mA
